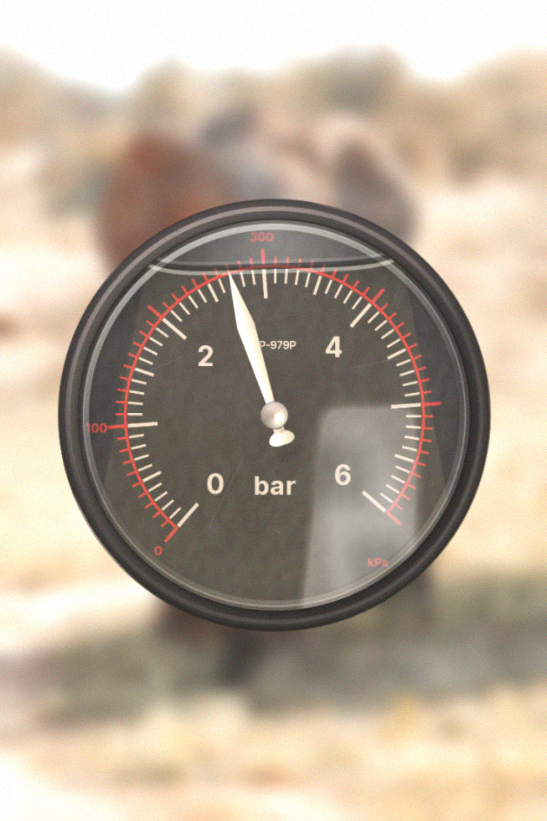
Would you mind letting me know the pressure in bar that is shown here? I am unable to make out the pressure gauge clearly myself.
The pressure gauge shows 2.7 bar
